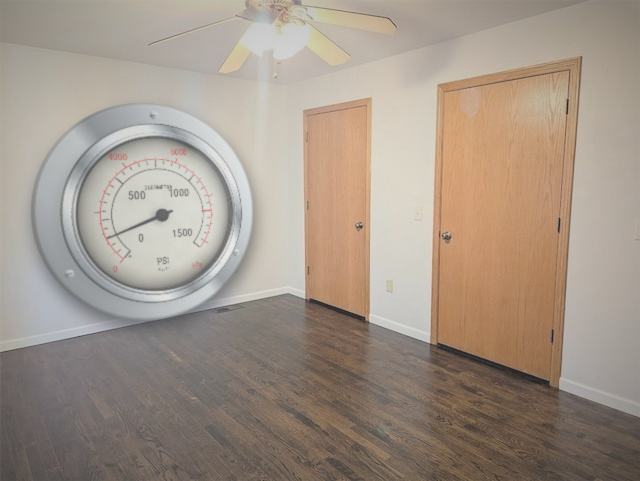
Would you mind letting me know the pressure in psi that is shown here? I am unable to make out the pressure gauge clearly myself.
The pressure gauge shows 150 psi
